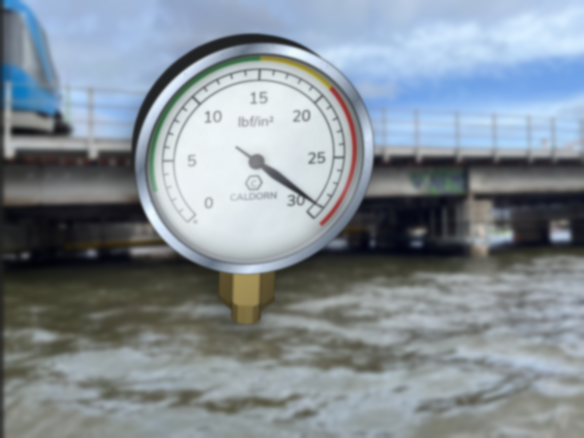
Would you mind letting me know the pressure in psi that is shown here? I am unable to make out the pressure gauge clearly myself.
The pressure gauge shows 29 psi
